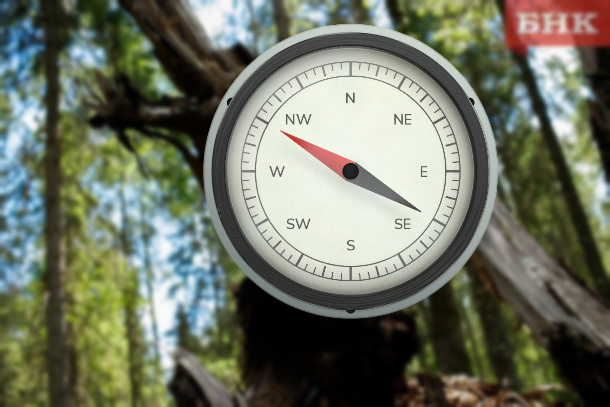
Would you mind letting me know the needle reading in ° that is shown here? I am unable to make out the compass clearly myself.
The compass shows 300 °
